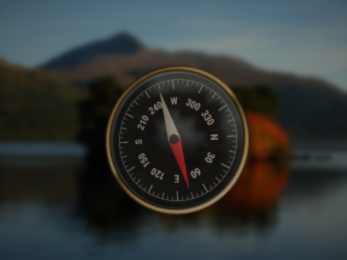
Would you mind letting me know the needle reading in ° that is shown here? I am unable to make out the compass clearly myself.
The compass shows 75 °
